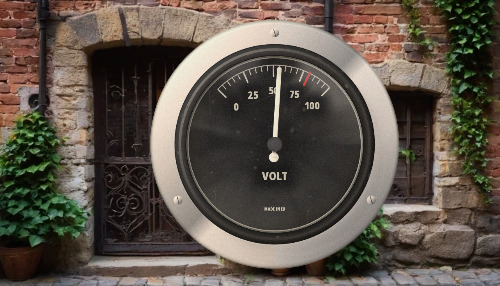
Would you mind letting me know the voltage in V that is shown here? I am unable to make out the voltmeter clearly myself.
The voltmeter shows 55 V
